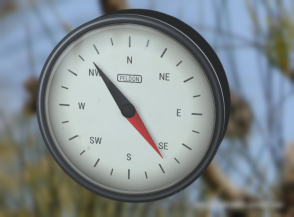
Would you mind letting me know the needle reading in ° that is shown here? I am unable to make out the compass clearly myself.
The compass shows 142.5 °
